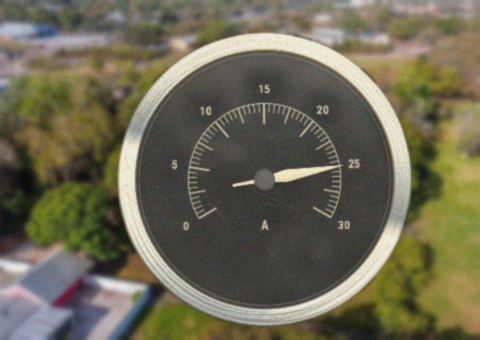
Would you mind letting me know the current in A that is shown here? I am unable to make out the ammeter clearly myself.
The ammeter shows 25 A
